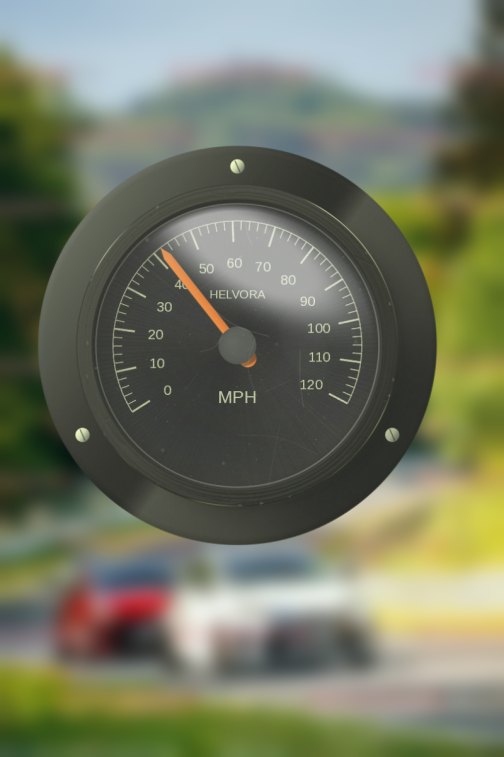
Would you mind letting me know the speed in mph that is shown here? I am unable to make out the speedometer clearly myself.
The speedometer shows 42 mph
